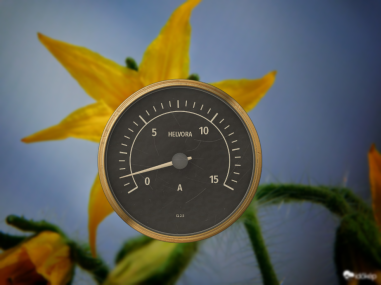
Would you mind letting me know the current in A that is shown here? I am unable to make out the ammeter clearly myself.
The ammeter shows 1 A
